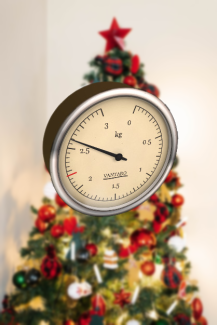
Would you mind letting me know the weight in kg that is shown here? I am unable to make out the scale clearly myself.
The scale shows 2.6 kg
